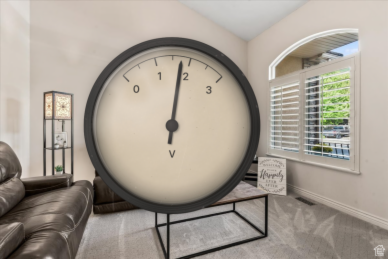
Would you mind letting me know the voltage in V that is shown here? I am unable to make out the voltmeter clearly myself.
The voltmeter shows 1.75 V
